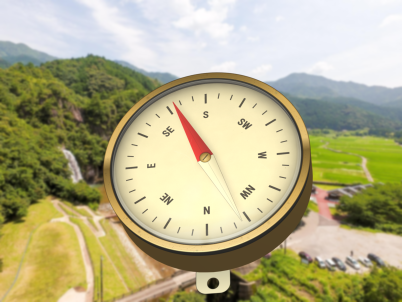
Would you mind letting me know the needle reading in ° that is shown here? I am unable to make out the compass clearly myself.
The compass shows 155 °
